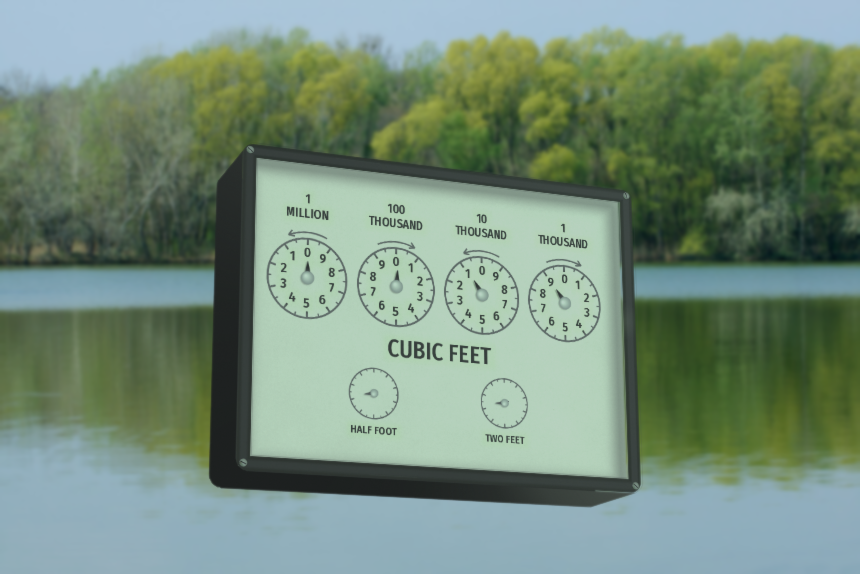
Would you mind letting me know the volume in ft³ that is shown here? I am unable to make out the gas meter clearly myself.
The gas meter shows 900 ft³
